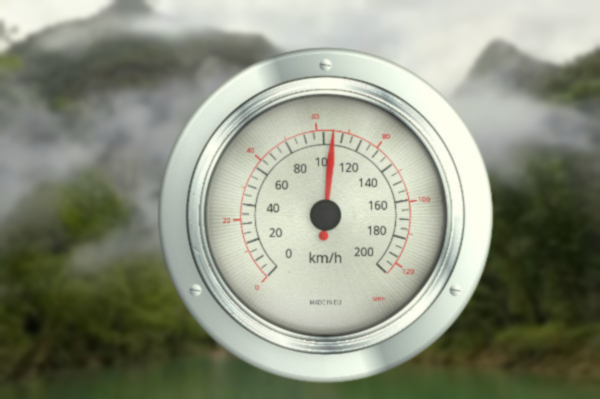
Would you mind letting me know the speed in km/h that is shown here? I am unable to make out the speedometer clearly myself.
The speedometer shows 105 km/h
